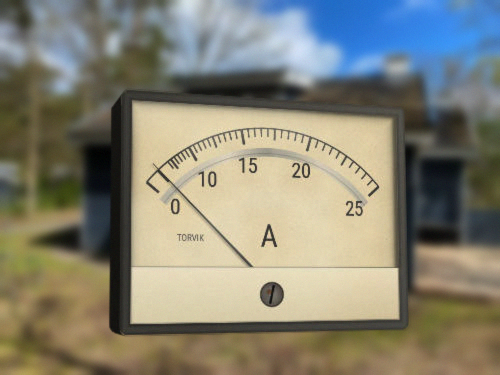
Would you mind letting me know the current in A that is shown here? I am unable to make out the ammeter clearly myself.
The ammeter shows 5 A
